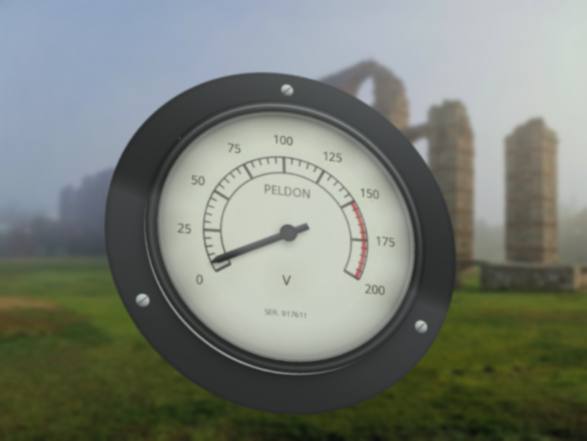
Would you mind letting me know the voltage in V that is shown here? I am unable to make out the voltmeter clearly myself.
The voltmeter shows 5 V
